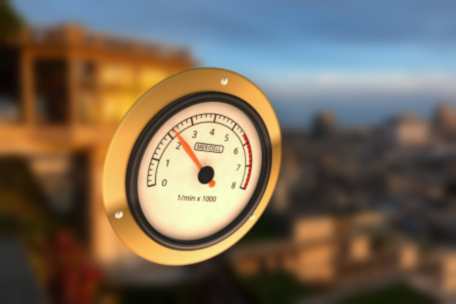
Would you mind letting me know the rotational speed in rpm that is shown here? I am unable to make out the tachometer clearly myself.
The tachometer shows 2200 rpm
